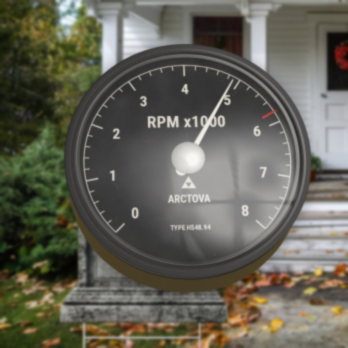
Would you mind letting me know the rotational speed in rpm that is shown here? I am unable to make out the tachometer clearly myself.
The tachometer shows 4900 rpm
